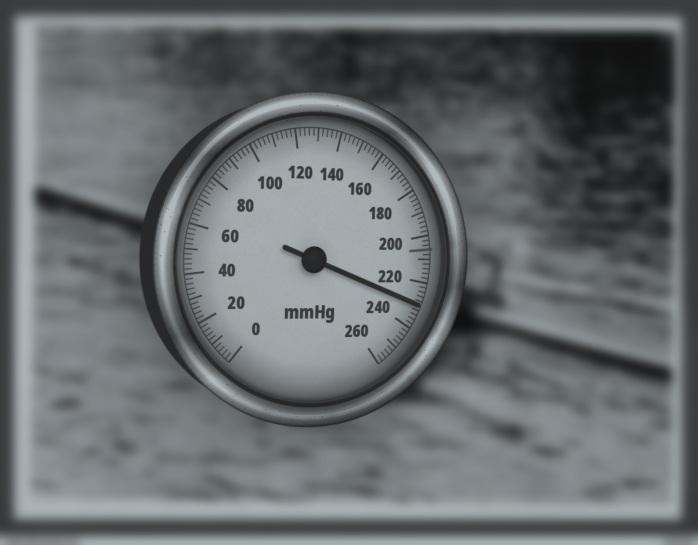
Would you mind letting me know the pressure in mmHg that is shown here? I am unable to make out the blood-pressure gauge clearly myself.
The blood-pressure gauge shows 230 mmHg
